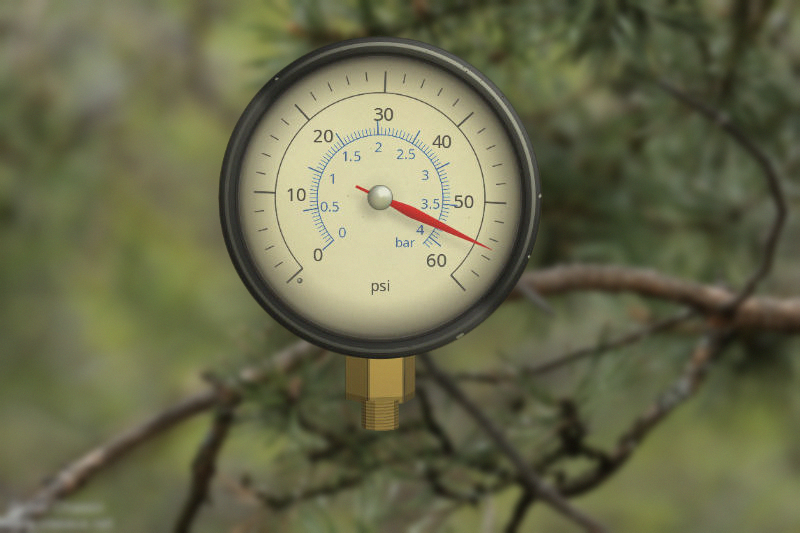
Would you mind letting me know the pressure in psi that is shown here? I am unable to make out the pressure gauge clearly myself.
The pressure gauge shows 55 psi
